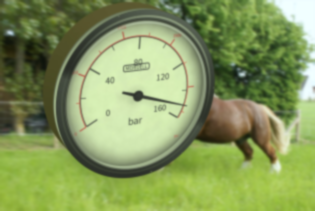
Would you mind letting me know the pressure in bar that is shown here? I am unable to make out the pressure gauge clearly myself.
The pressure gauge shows 150 bar
